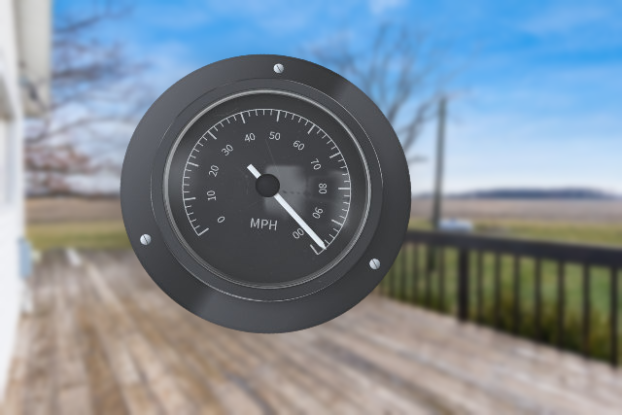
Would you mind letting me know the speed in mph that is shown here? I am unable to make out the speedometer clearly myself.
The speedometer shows 98 mph
